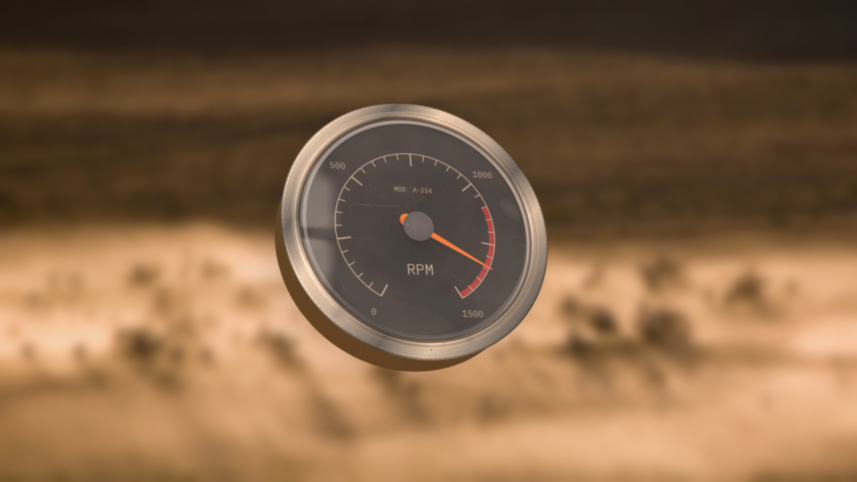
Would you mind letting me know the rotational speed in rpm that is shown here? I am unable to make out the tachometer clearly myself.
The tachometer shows 1350 rpm
